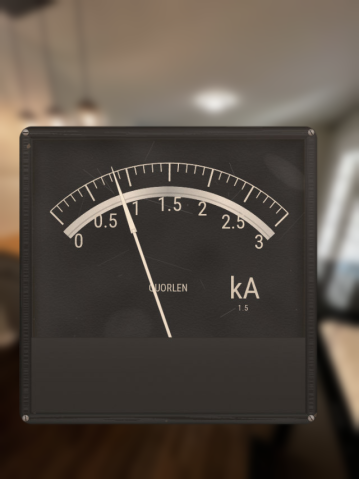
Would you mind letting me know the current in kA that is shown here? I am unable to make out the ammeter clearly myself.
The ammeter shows 0.85 kA
